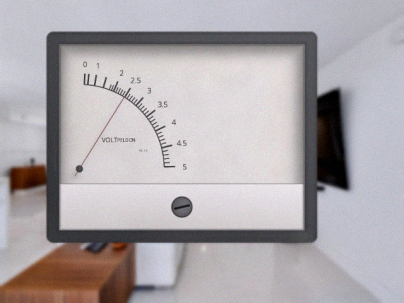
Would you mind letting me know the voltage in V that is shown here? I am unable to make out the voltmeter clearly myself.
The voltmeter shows 2.5 V
